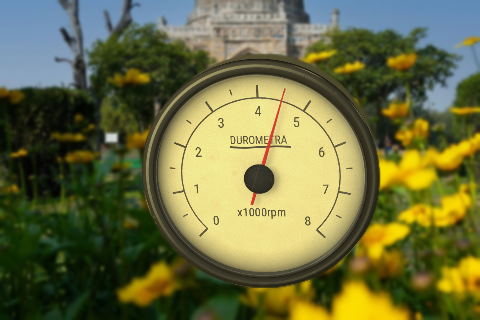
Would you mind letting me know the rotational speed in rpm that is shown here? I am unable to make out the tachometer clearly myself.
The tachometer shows 4500 rpm
